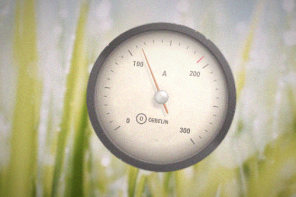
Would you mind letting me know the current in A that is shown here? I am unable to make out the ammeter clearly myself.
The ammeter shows 115 A
